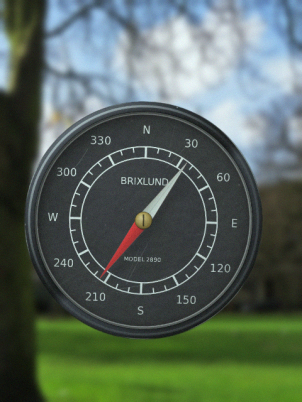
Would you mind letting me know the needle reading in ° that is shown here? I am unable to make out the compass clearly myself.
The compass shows 215 °
